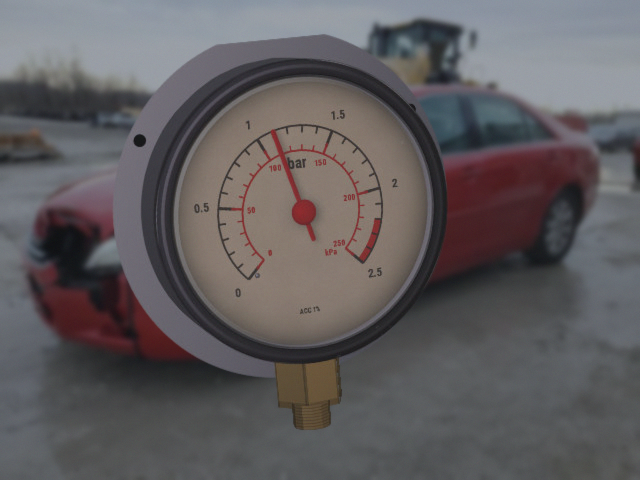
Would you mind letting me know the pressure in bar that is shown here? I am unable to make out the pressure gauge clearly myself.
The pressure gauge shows 1.1 bar
